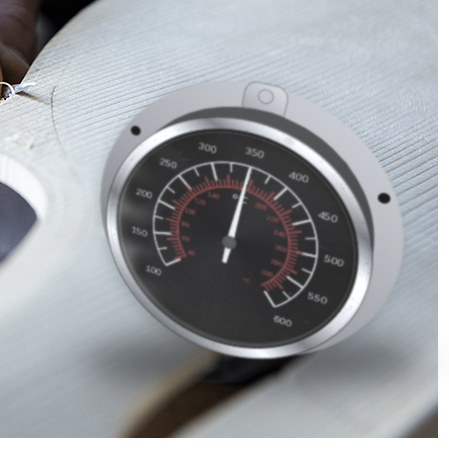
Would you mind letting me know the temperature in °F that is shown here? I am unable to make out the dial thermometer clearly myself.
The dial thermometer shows 350 °F
